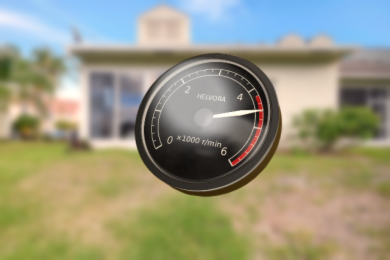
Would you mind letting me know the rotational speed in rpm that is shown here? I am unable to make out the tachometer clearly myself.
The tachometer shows 4600 rpm
